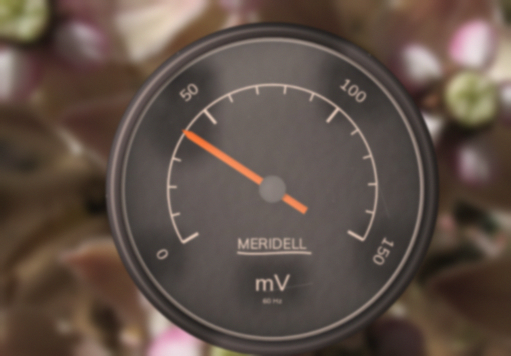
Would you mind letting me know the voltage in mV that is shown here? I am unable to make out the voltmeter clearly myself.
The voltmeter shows 40 mV
